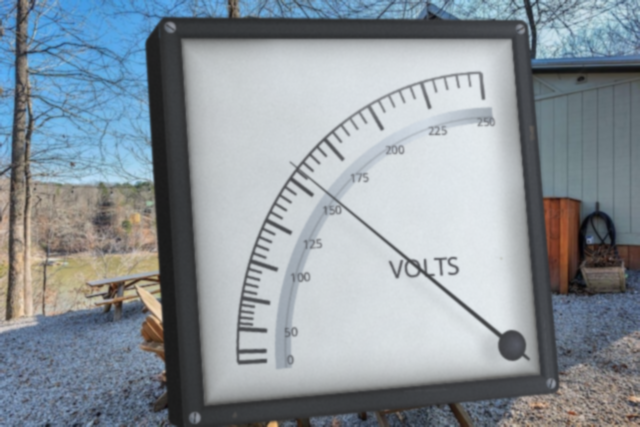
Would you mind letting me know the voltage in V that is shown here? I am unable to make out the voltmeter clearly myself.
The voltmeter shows 155 V
